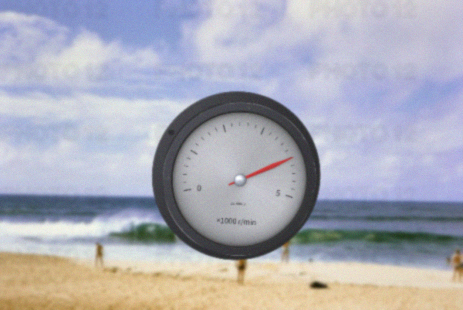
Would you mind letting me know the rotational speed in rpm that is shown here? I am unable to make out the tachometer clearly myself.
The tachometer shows 4000 rpm
